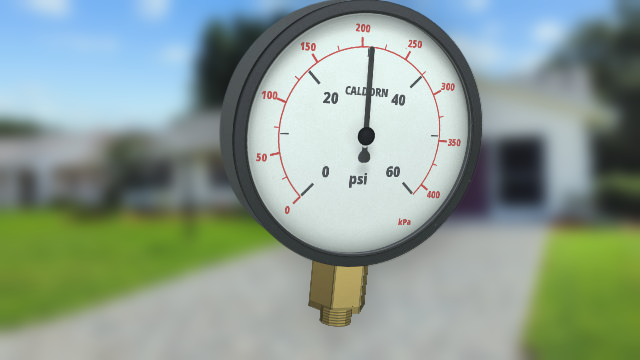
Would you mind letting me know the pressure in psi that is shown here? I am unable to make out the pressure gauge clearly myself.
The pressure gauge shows 30 psi
